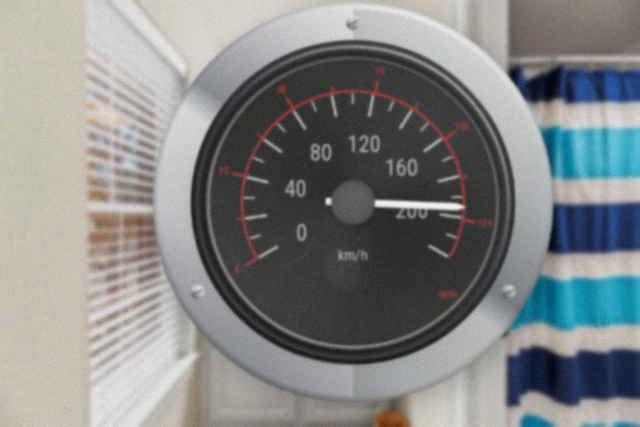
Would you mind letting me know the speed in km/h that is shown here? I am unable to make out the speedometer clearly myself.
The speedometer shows 195 km/h
